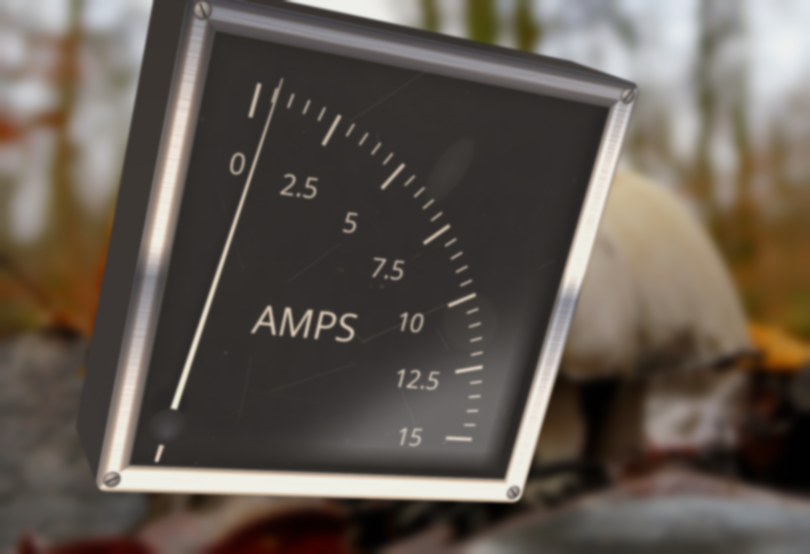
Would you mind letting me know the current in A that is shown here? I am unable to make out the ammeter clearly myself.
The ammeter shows 0.5 A
